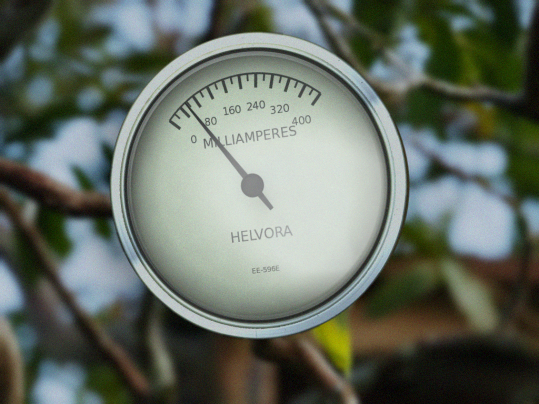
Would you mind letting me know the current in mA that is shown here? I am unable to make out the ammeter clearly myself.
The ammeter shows 60 mA
